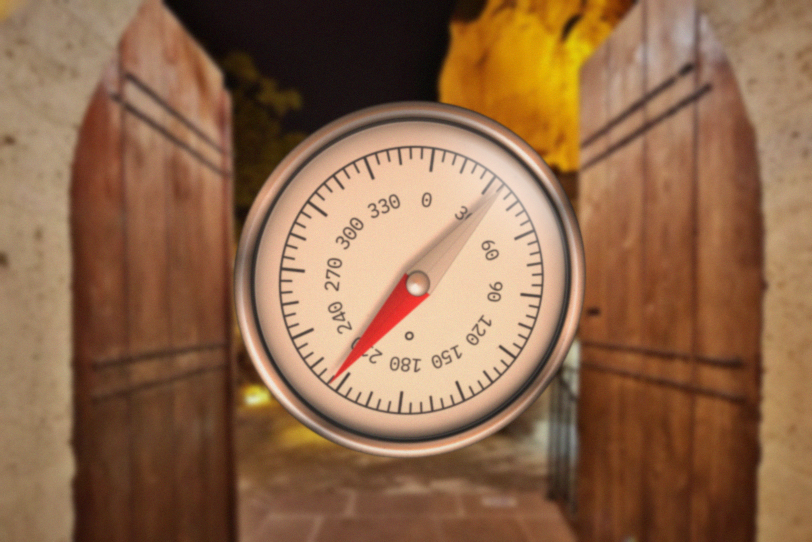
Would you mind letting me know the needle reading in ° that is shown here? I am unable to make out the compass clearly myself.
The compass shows 215 °
